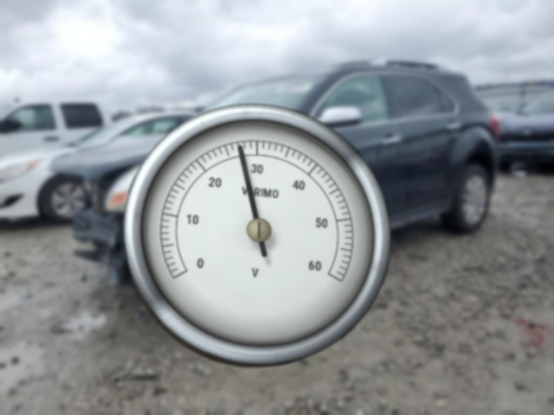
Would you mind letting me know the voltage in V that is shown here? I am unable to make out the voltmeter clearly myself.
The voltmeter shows 27 V
